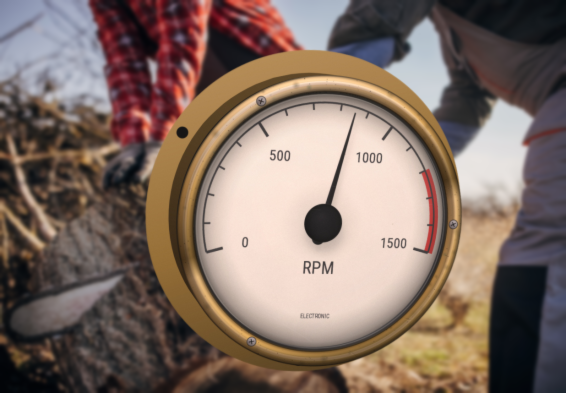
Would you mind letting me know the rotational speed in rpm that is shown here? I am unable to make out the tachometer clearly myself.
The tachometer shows 850 rpm
